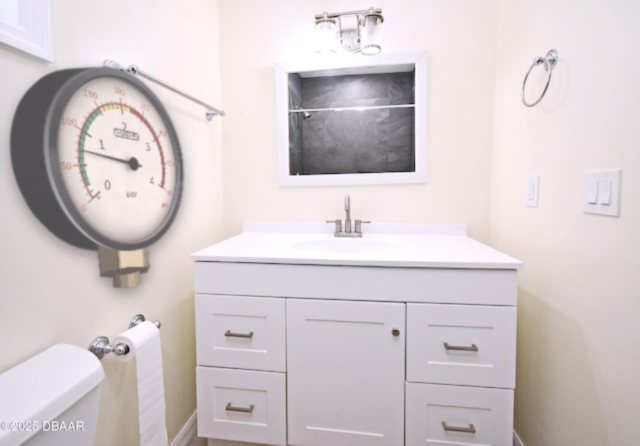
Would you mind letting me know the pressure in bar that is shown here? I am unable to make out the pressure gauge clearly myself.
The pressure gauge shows 0.7 bar
